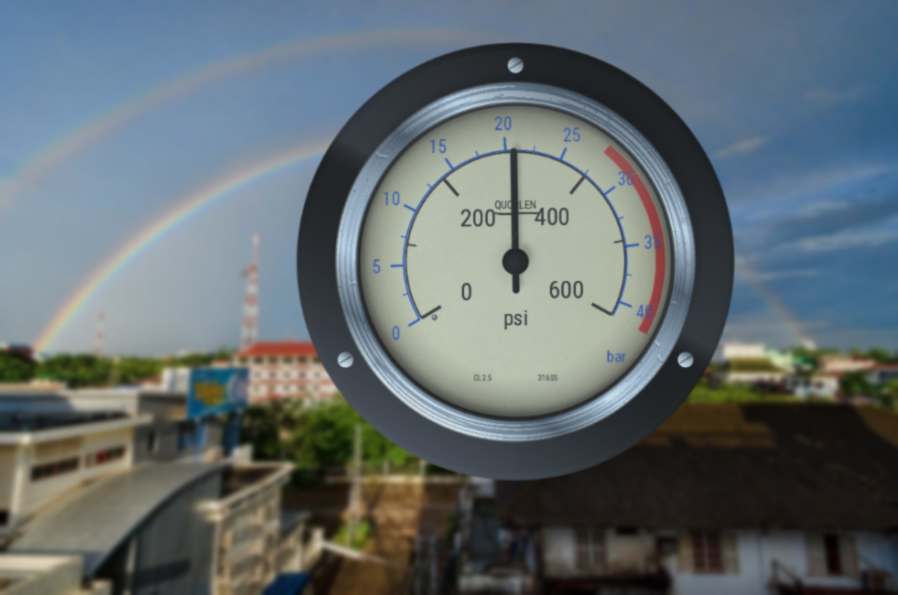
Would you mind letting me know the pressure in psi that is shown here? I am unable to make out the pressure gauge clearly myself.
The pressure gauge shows 300 psi
